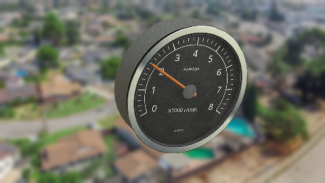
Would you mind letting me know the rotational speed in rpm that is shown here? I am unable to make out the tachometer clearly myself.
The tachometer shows 2000 rpm
